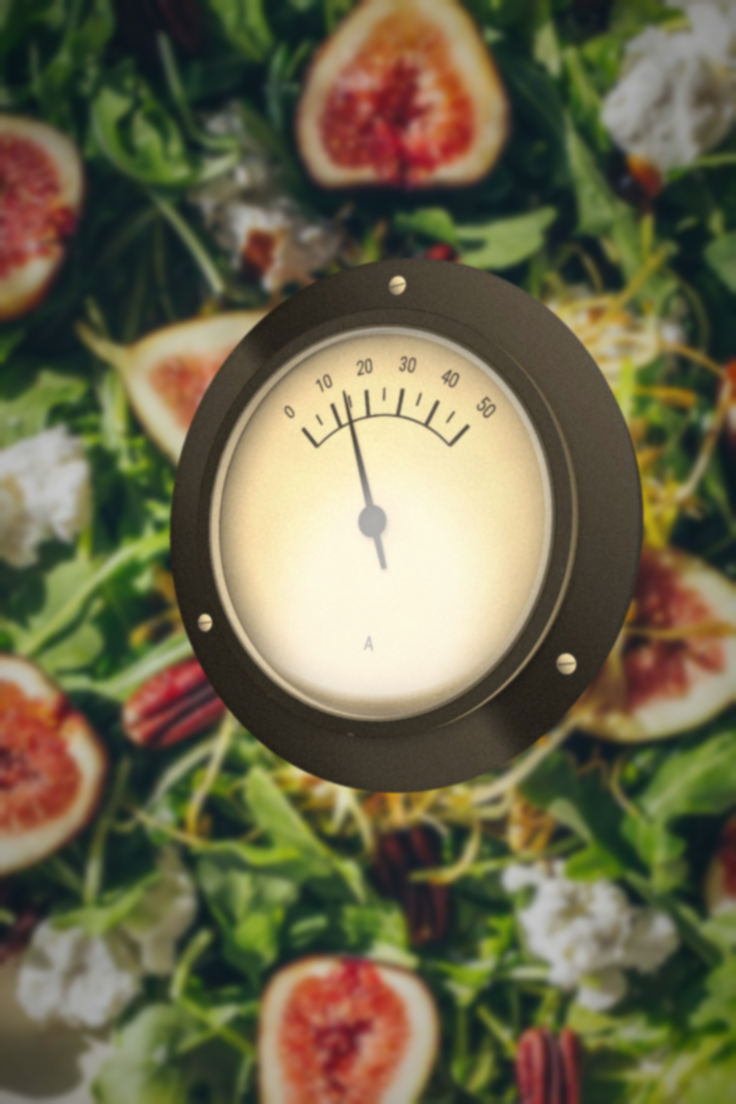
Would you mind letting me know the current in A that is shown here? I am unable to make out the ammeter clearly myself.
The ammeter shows 15 A
